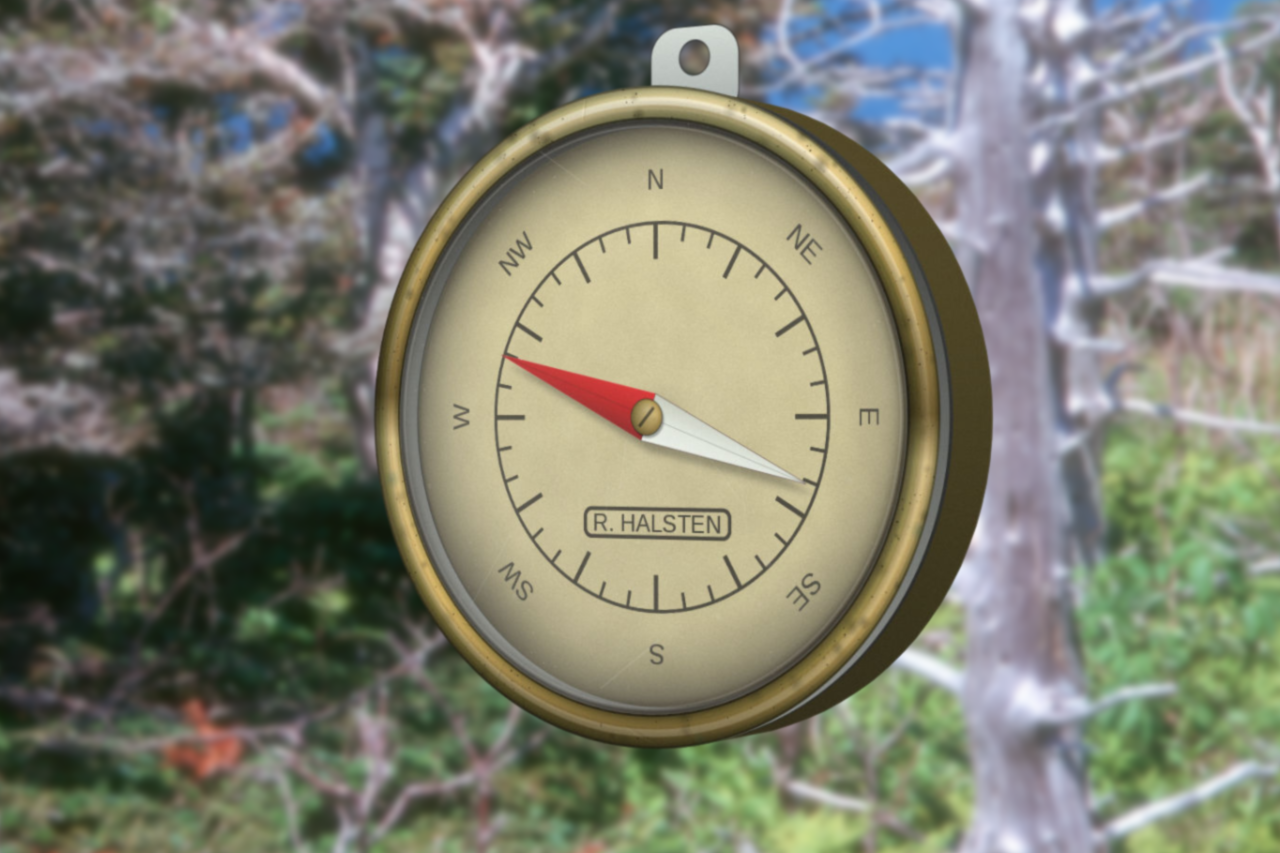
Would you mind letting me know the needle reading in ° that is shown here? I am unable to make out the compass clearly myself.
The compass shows 290 °
